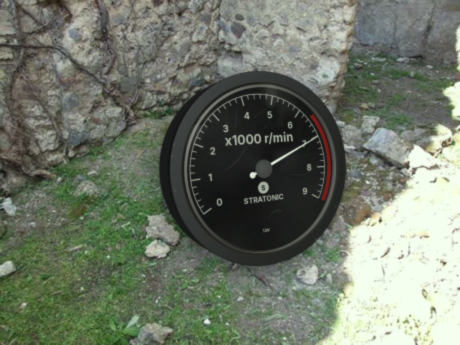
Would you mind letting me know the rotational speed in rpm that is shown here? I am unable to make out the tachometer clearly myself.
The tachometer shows 7000 rpm
